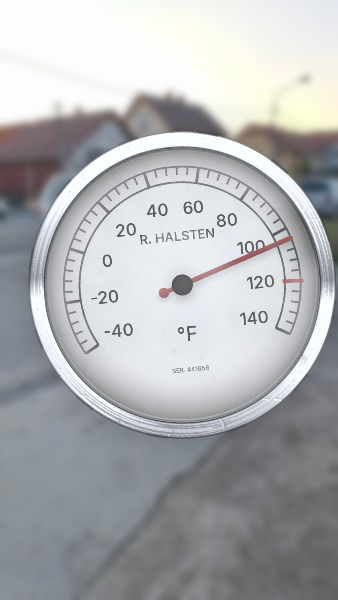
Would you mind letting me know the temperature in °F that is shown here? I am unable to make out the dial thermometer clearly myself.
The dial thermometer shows 104 °F
